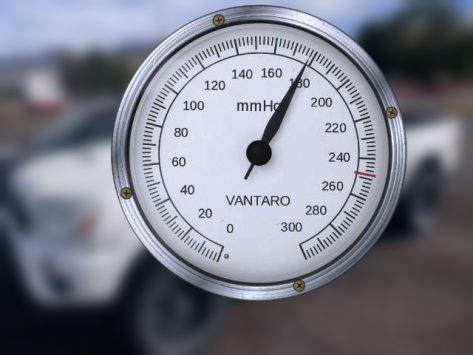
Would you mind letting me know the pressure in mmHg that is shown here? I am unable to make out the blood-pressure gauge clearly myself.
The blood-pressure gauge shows 178 mmHg
